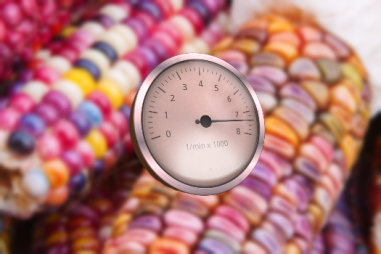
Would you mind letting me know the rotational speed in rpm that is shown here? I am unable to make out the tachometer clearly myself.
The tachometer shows 7400 rpm
